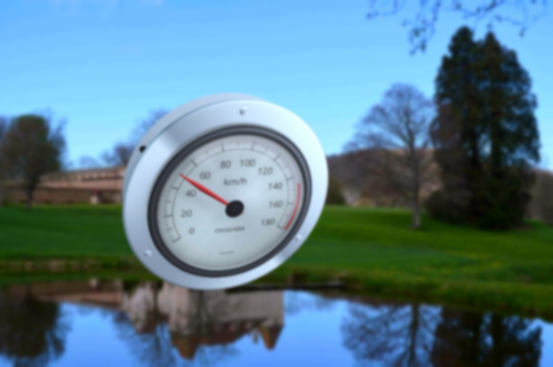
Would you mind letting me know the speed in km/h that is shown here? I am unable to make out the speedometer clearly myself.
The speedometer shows 50 km/h
